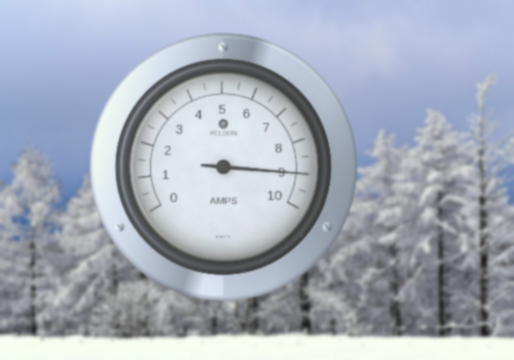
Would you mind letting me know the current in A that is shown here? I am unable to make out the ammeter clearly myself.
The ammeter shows 9 A
